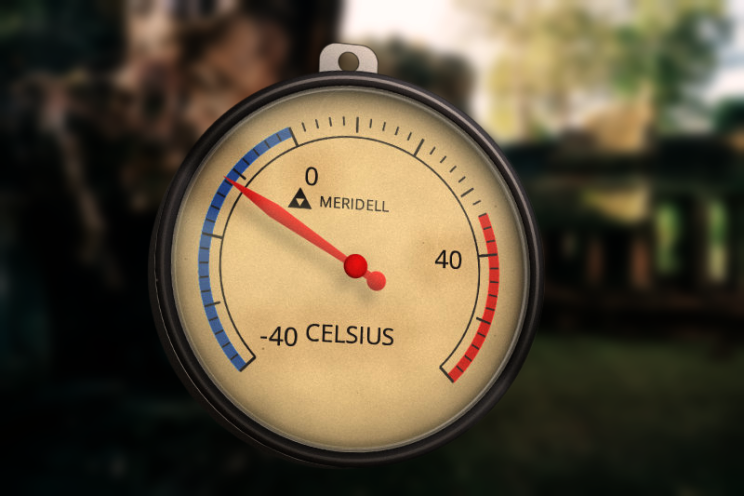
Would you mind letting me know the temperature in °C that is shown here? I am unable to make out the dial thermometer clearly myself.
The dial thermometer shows -12 °C
